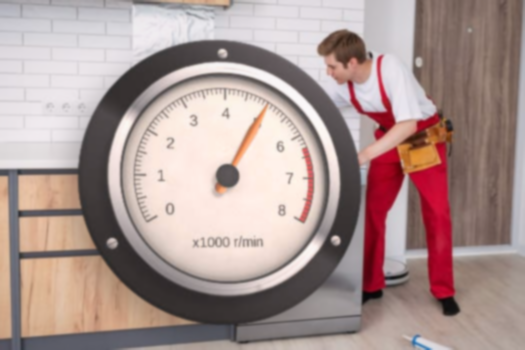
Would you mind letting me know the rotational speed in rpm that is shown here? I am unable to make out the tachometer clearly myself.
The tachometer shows 5000 rpm
